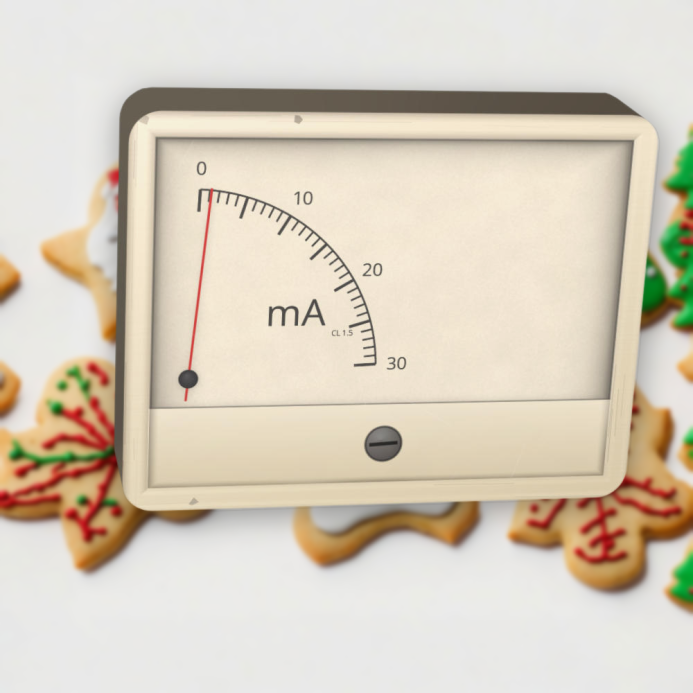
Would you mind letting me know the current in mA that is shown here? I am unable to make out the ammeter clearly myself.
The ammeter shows 1 mA
